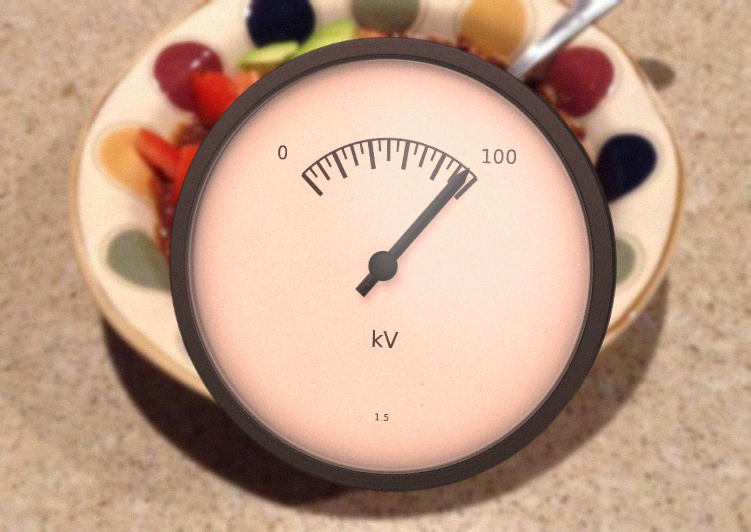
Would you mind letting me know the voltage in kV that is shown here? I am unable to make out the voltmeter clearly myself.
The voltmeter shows 95 kV
